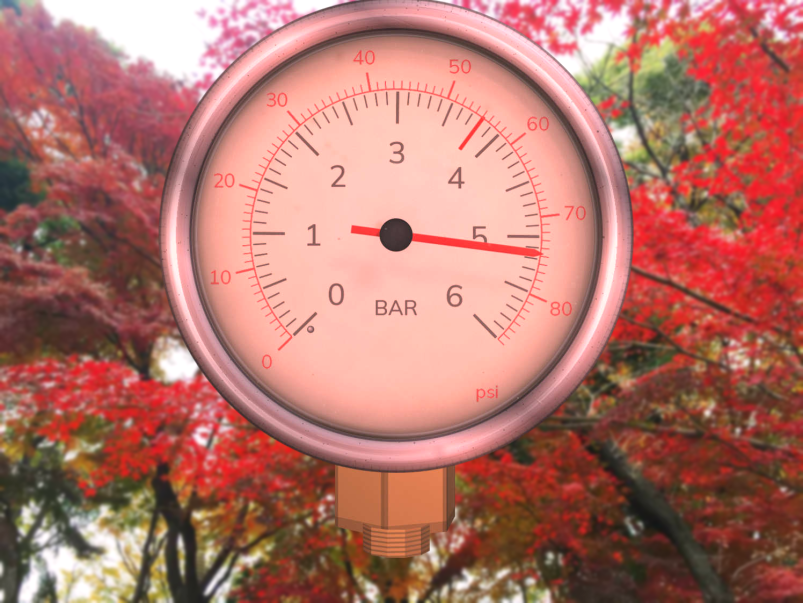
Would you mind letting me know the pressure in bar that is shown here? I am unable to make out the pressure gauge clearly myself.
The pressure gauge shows 5.15 bar
